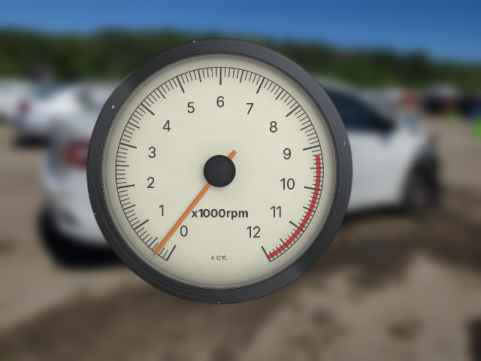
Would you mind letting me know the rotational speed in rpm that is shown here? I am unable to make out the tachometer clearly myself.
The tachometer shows 300 rpm
